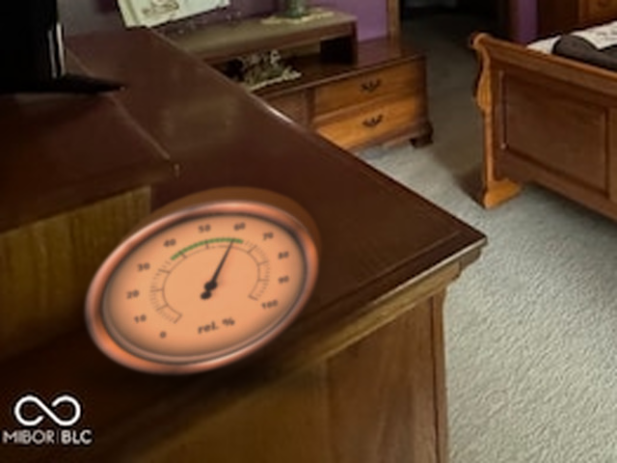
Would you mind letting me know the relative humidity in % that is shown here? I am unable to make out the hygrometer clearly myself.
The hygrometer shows 60 %
